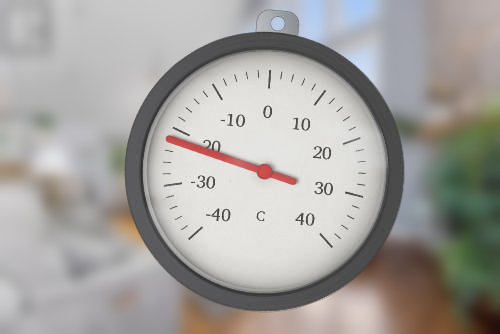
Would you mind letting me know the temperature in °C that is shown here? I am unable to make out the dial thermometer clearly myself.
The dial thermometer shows -22 °C
